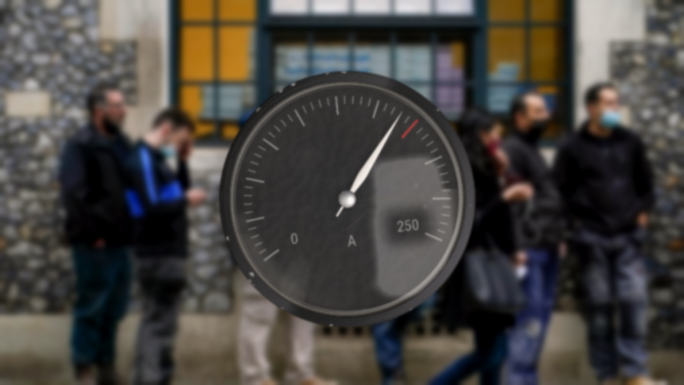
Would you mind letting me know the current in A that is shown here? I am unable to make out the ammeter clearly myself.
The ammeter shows 165 A
